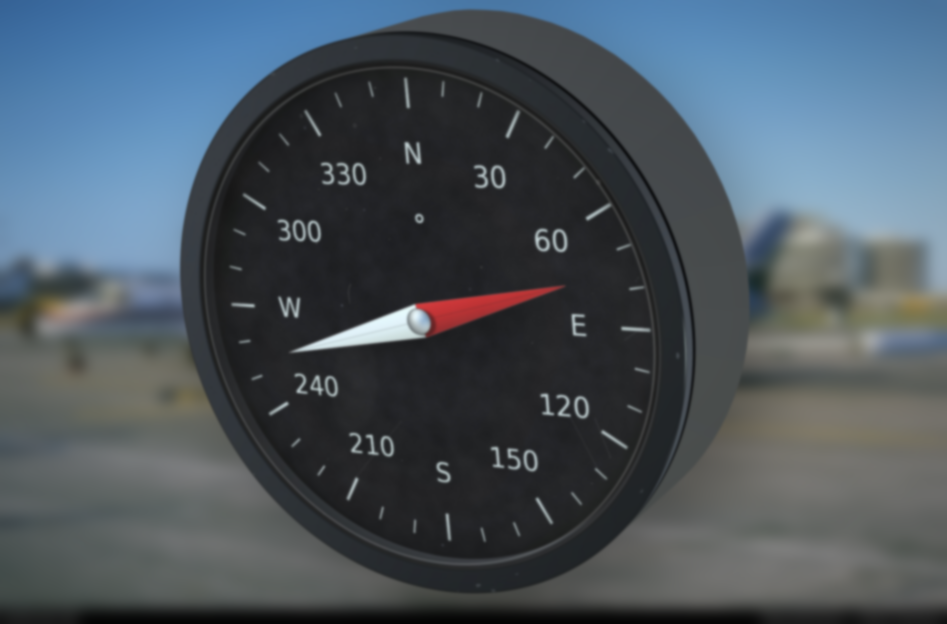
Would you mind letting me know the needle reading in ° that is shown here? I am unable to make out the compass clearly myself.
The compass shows 75 °
